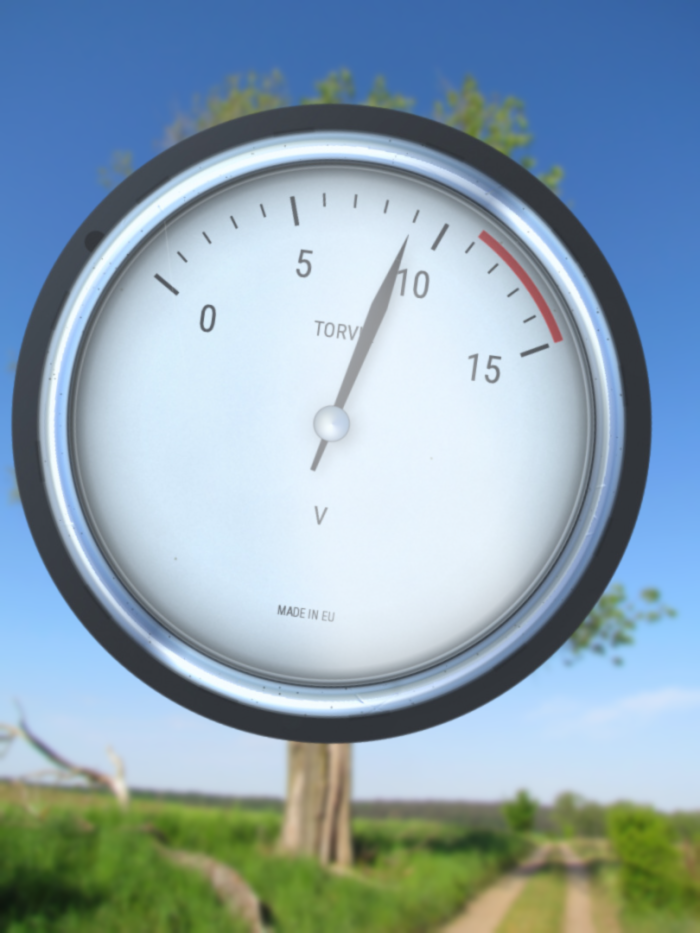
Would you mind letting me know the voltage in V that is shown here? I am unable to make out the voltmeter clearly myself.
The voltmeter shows 9 V
